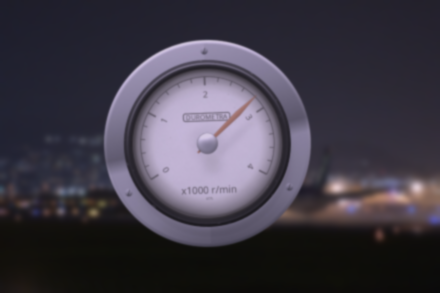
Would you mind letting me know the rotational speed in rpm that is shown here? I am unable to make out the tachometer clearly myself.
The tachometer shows 2800 rpm
